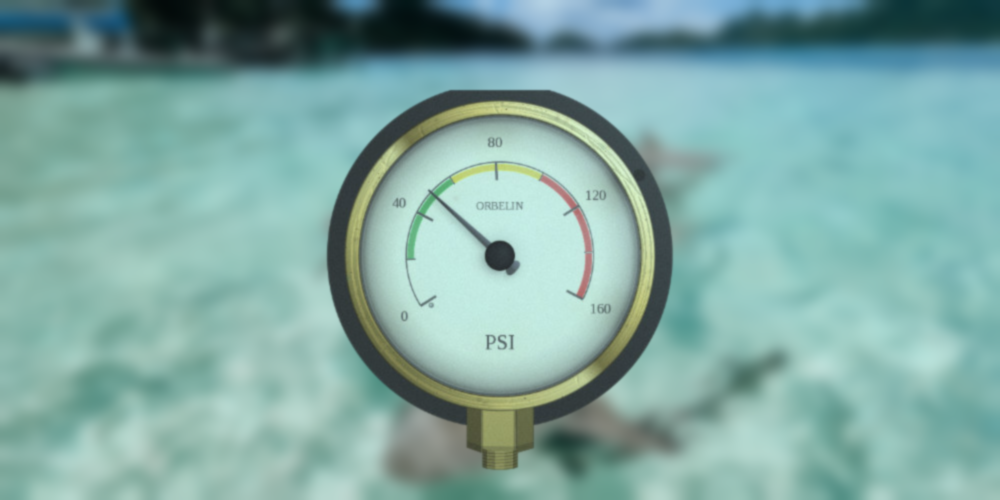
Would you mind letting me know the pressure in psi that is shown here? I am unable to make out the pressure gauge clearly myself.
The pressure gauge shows 50 psi
